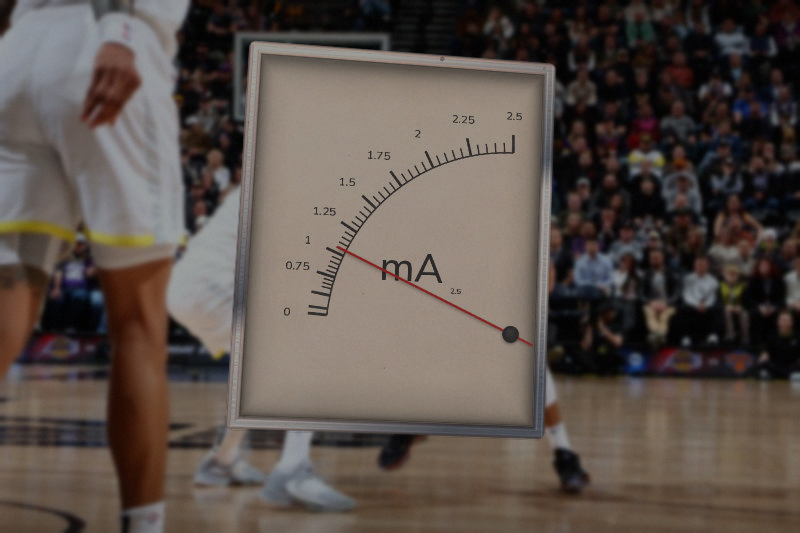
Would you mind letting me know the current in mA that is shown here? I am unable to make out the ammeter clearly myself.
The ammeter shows 1.05 mA
